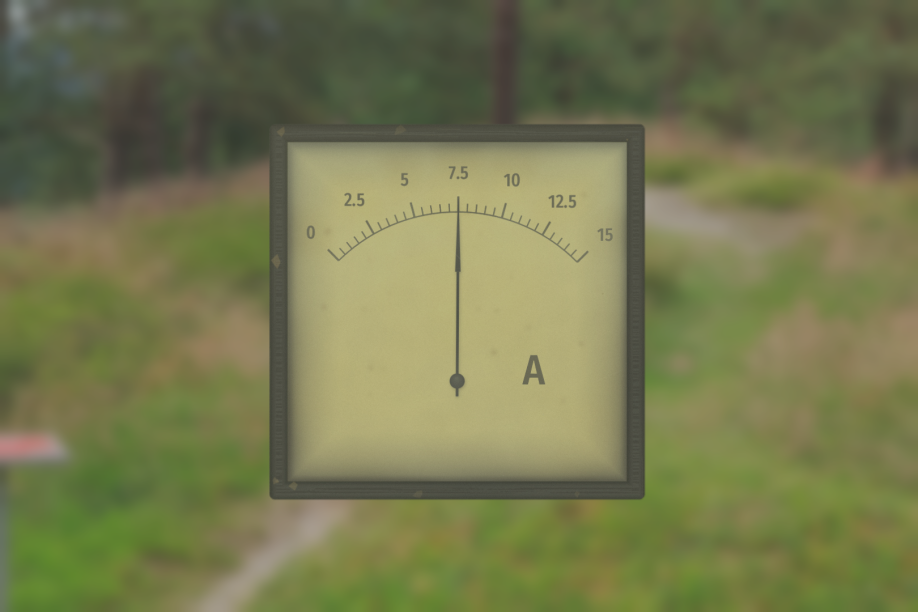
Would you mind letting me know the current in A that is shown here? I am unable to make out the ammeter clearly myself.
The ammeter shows 7.5 A
